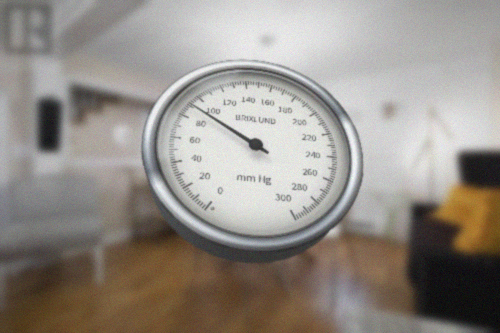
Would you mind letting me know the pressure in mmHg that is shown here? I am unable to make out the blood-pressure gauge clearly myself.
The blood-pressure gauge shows 90 mmHg
